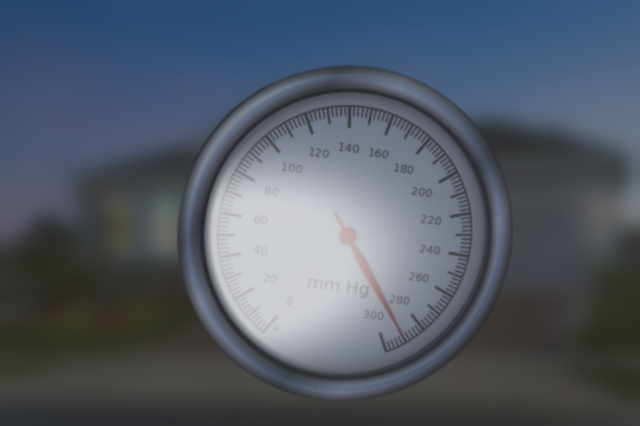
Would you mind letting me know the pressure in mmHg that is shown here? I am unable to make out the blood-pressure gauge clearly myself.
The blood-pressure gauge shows 290 mmHg
